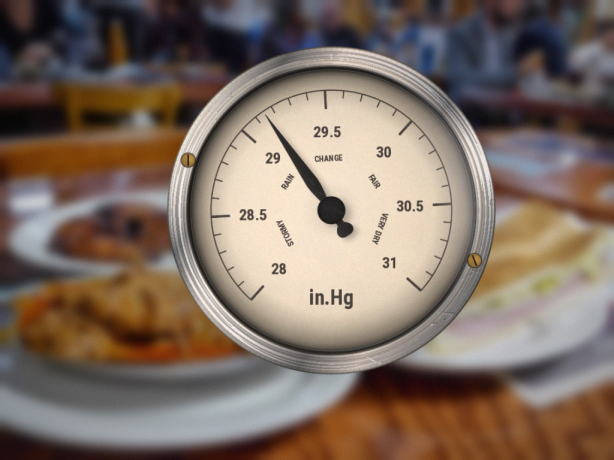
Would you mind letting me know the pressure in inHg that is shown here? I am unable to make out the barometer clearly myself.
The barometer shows 29.15 inHg
